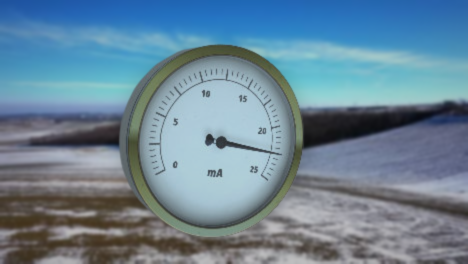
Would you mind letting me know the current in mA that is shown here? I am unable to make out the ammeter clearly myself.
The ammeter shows 22.5 mA
